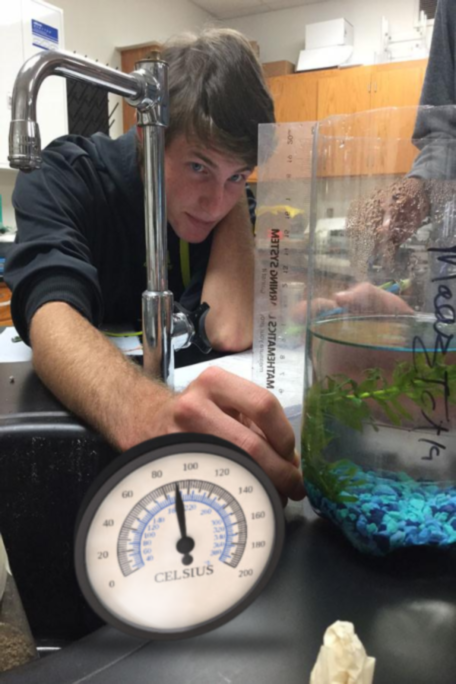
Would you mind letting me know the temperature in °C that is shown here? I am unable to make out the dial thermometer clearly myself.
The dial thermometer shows 90 °C
